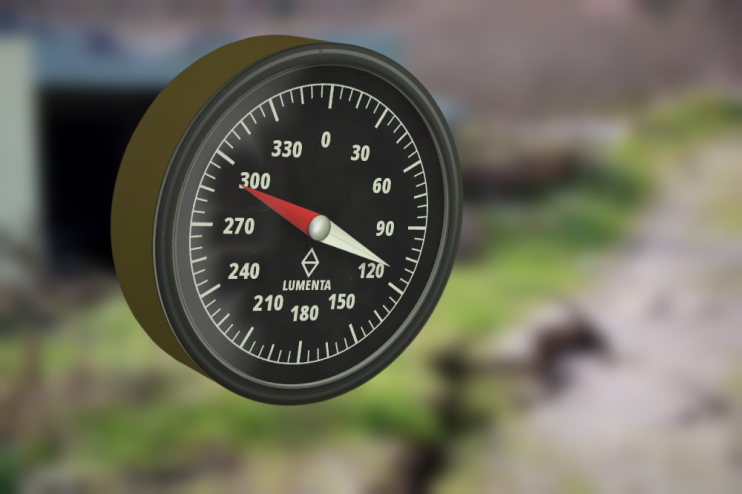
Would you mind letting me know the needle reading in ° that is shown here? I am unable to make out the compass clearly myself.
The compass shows 292.5 °
